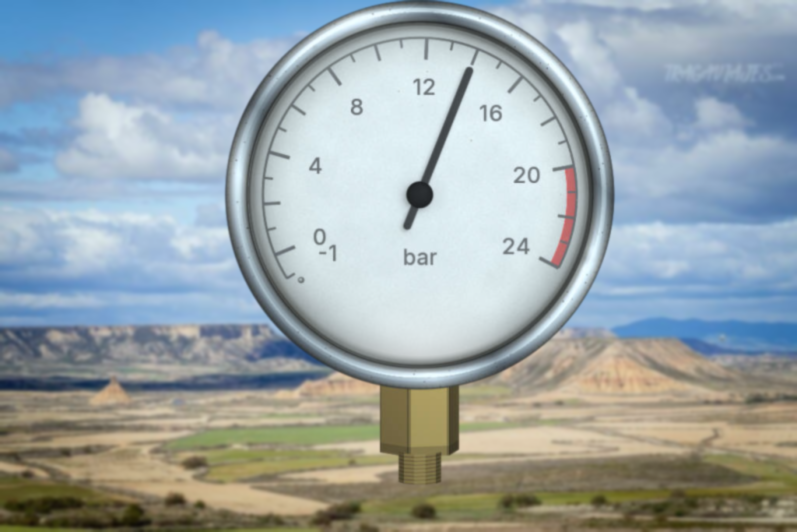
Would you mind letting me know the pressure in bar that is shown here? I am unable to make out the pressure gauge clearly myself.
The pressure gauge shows 14 bar
